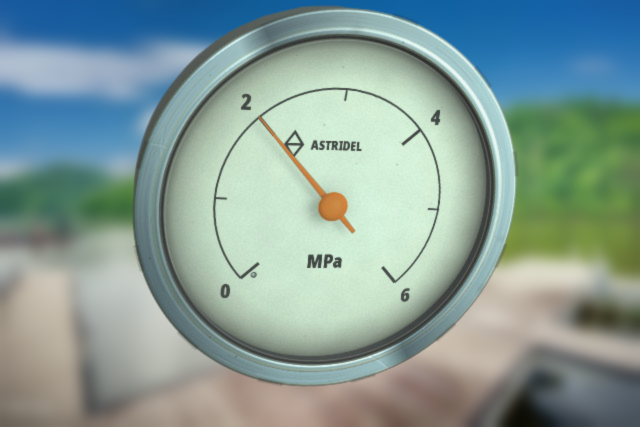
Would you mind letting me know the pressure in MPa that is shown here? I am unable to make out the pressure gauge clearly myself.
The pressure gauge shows 2 MPa
